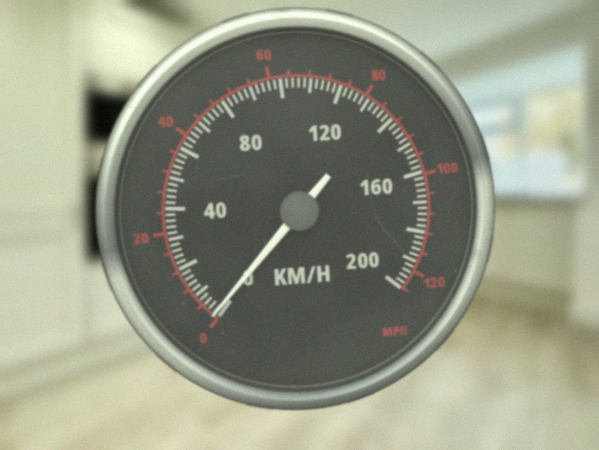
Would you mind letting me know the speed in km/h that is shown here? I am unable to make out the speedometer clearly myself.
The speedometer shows 2 km/h
